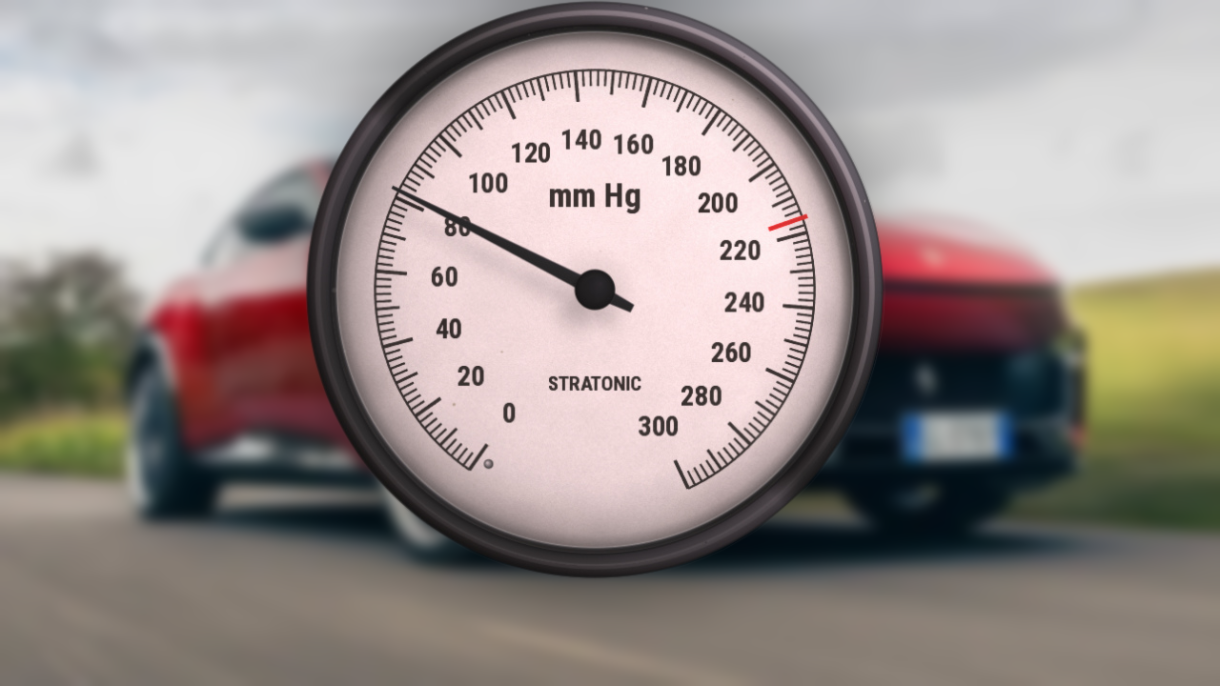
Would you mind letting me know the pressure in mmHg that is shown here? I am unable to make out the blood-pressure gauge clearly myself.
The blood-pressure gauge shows 82 mmHg
